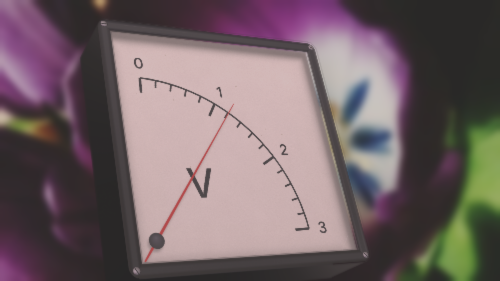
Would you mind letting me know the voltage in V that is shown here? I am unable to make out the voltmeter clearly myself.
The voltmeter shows 1.2 V
